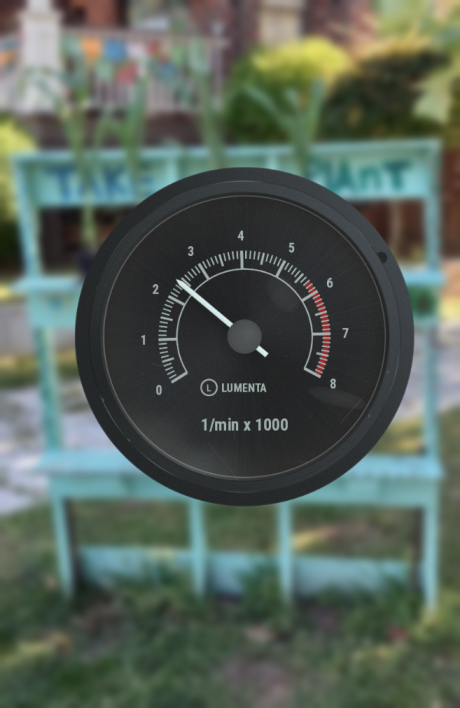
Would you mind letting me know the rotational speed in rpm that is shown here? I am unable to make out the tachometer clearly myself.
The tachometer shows 2400 rpm
